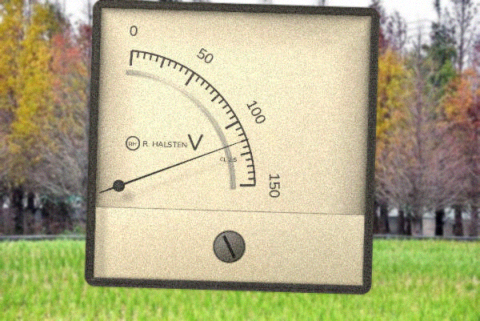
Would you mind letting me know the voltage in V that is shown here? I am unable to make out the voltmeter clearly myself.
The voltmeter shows 115 V
